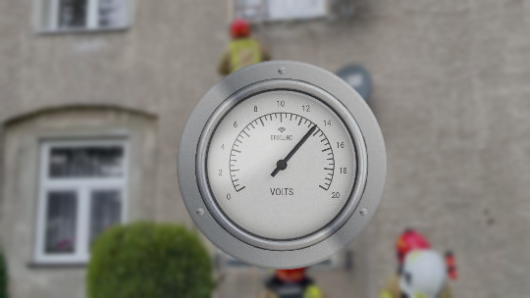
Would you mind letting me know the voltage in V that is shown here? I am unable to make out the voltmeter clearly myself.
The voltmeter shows 13.5 V
